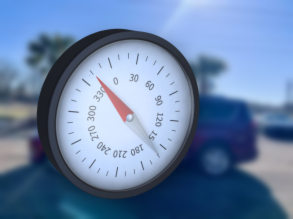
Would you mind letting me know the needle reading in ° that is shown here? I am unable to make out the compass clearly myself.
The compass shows 340 °
